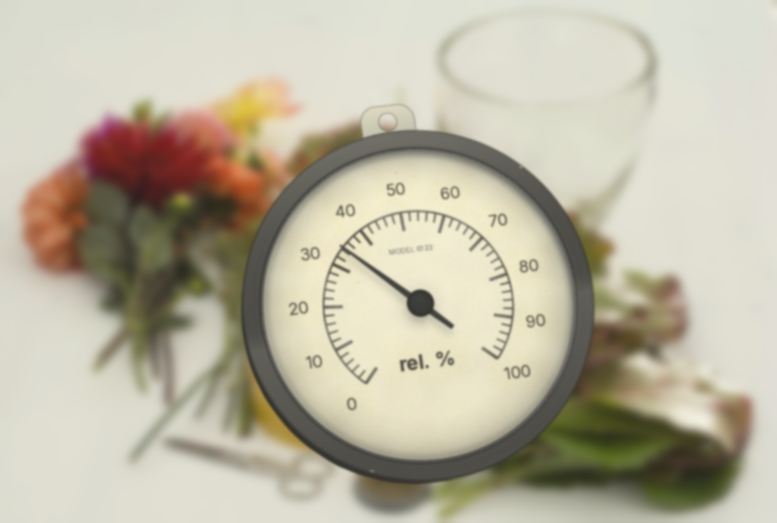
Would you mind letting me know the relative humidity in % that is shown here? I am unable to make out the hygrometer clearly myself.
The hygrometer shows 34 %
